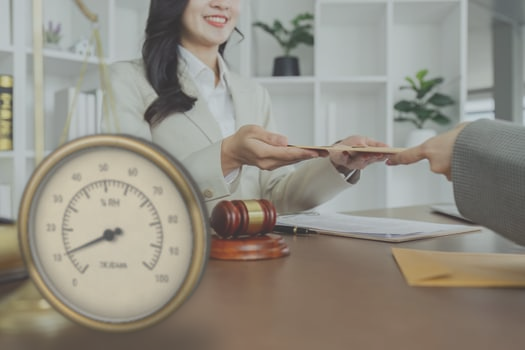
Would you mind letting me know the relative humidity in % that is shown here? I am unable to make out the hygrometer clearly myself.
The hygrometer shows 10 %
